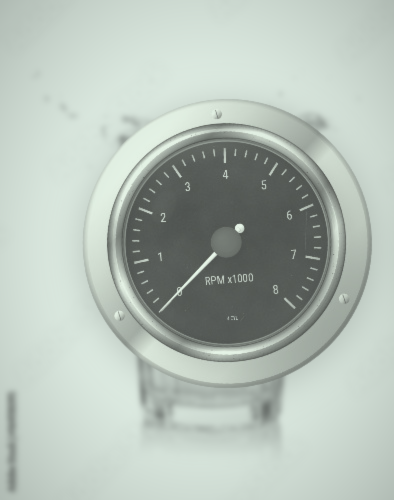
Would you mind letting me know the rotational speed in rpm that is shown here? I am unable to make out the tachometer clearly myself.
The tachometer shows 0 rpm
